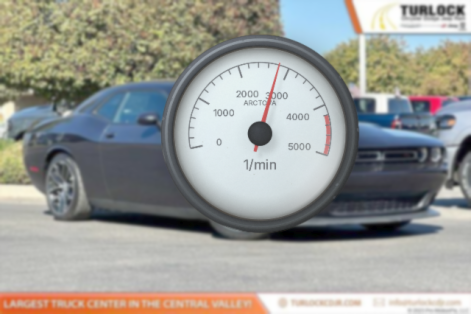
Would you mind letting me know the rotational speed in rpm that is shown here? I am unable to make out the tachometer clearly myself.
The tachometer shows 2800 rpm
